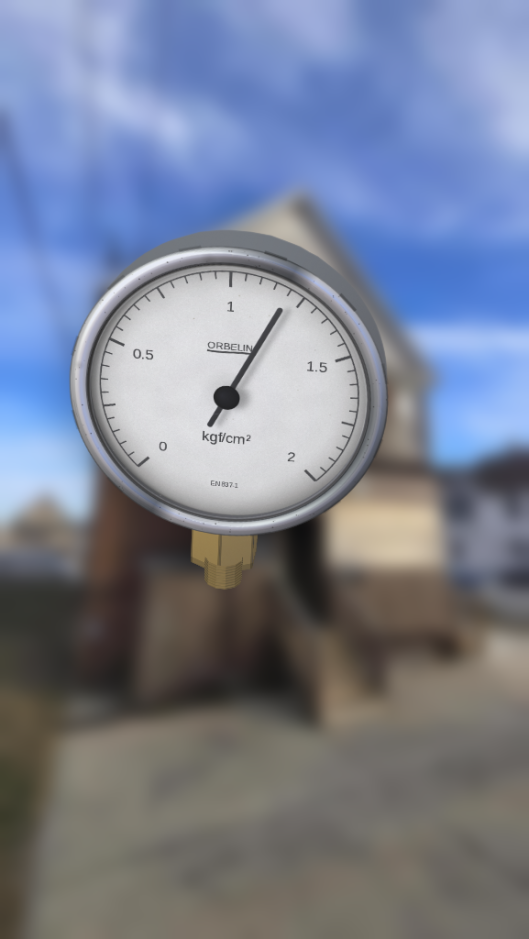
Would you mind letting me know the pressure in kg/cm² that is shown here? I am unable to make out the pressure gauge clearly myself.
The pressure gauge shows 1.2 kg/cm²
